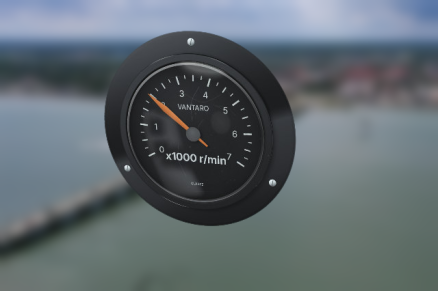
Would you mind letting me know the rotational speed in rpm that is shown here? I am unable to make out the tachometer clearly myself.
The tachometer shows 2000 rpm
